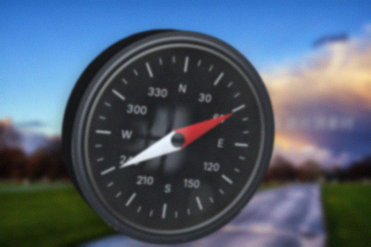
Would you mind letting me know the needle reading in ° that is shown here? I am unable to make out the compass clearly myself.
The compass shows 60 °
